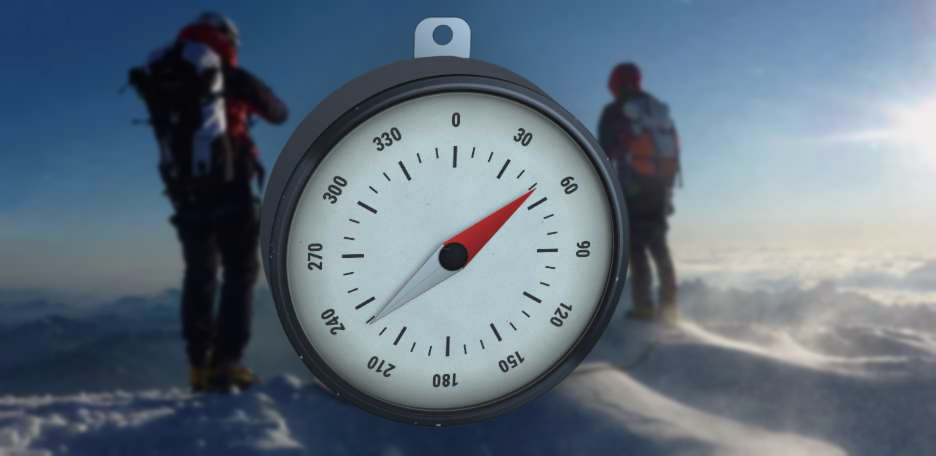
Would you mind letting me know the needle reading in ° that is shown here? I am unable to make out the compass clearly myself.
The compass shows 50 °
